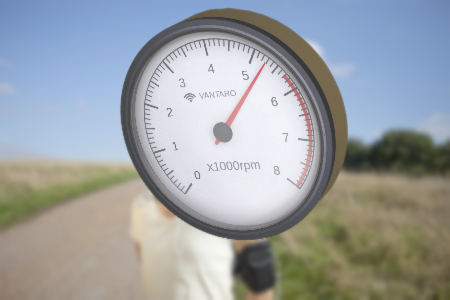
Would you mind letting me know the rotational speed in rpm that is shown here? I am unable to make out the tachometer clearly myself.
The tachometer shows 5300 rpm
